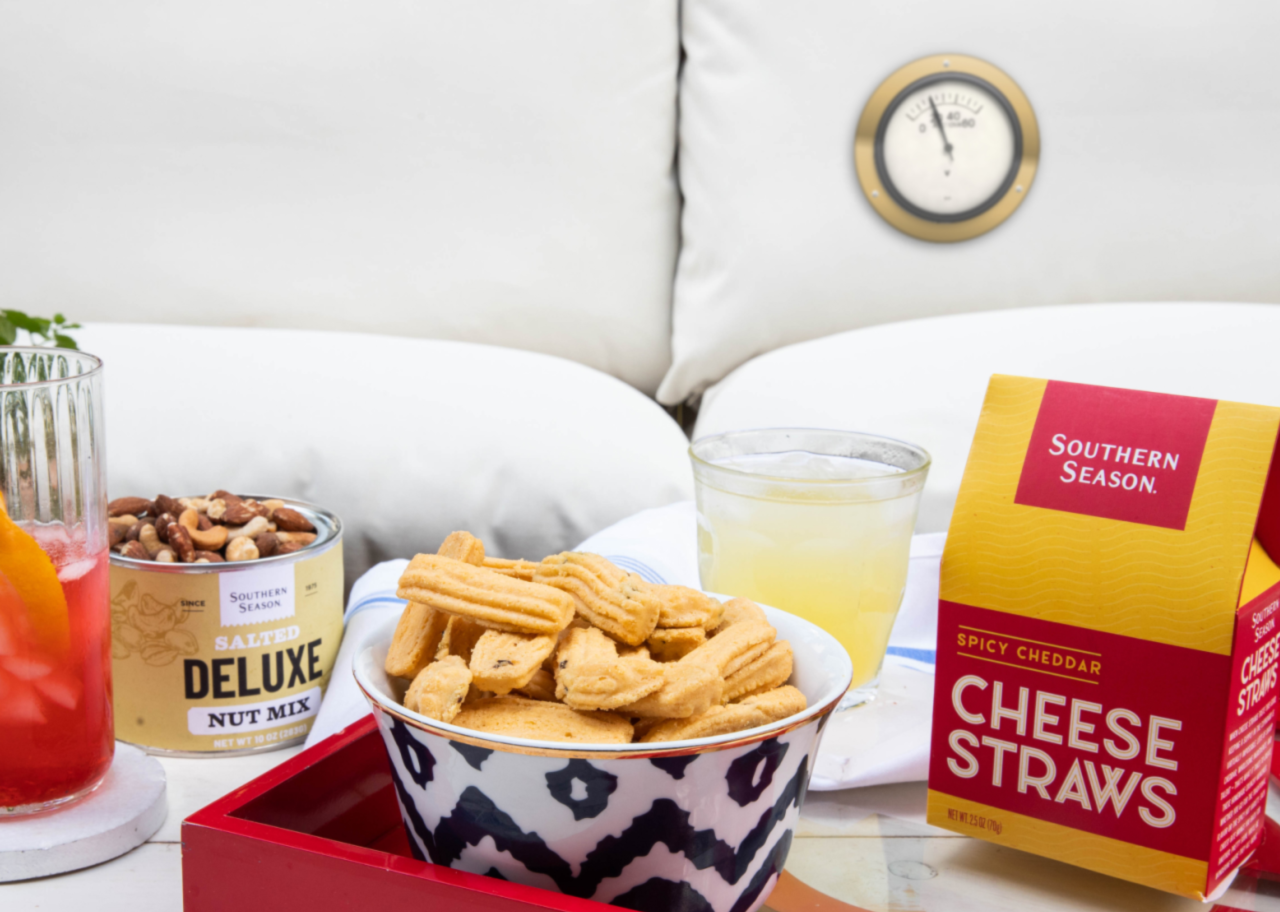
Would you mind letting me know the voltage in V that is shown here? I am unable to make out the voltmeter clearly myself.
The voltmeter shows 20 V
